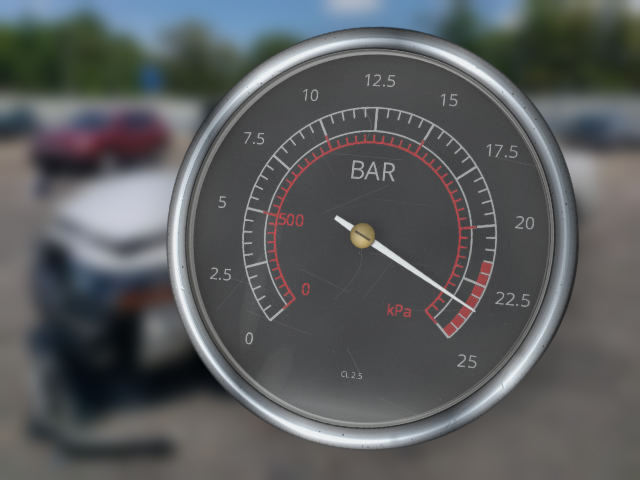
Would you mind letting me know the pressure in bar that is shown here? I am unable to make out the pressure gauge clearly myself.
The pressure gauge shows 23.5 bar
